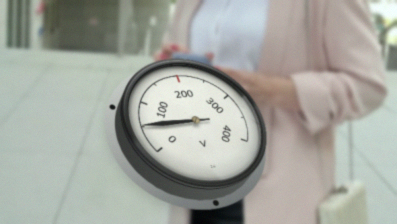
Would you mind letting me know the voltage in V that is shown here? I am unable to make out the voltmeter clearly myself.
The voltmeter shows 50 V
